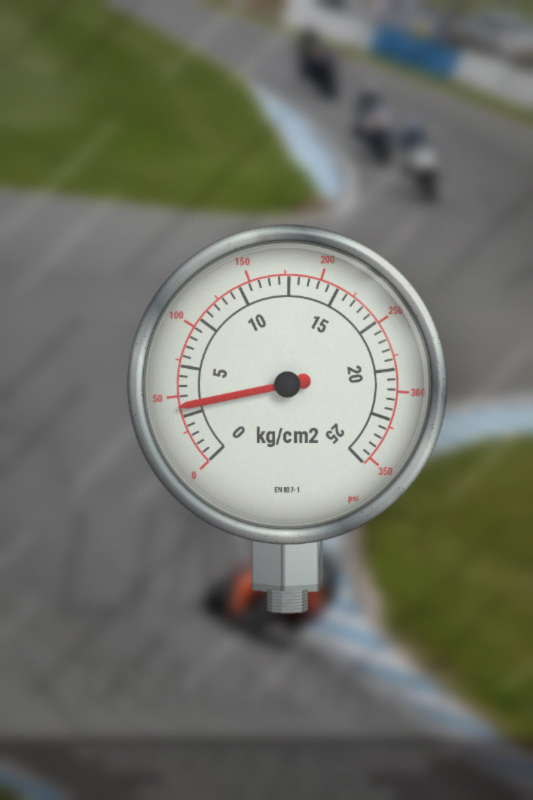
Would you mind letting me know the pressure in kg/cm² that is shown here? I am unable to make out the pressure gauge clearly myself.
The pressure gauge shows 3 kg/cm²
